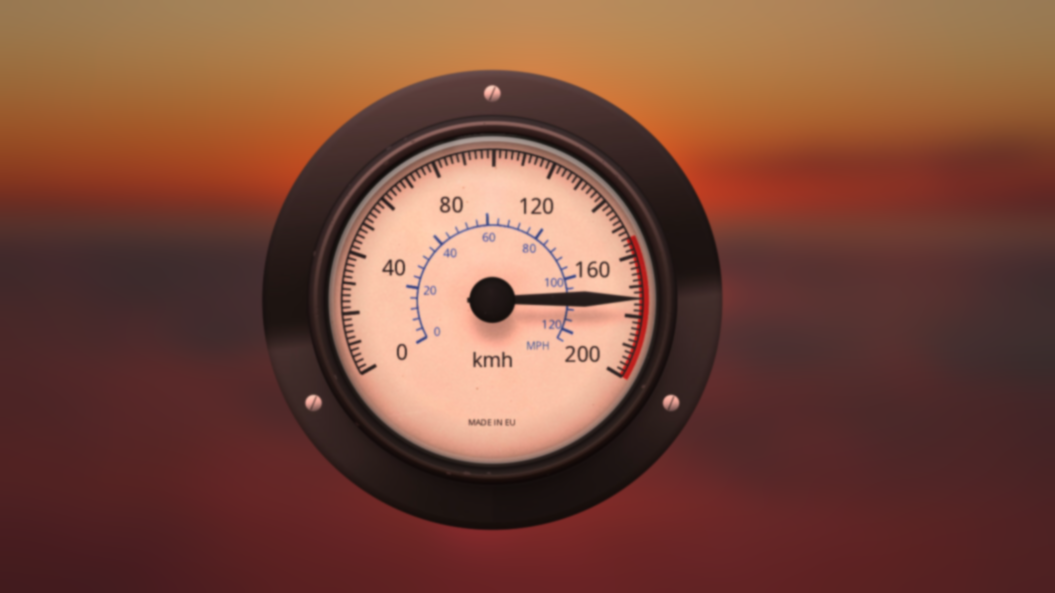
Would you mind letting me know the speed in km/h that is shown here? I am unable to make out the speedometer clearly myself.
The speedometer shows 174 km/h
